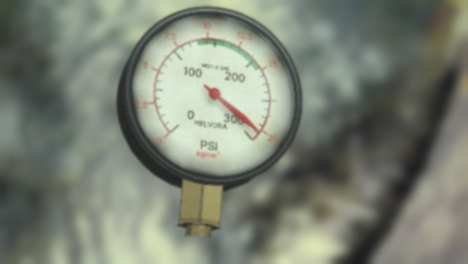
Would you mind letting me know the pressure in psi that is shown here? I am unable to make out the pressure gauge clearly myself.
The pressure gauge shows 290 psi
